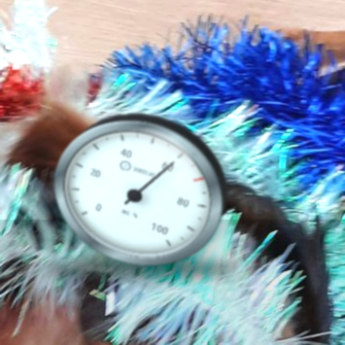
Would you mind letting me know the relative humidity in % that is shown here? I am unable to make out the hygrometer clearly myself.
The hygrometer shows 60 %
